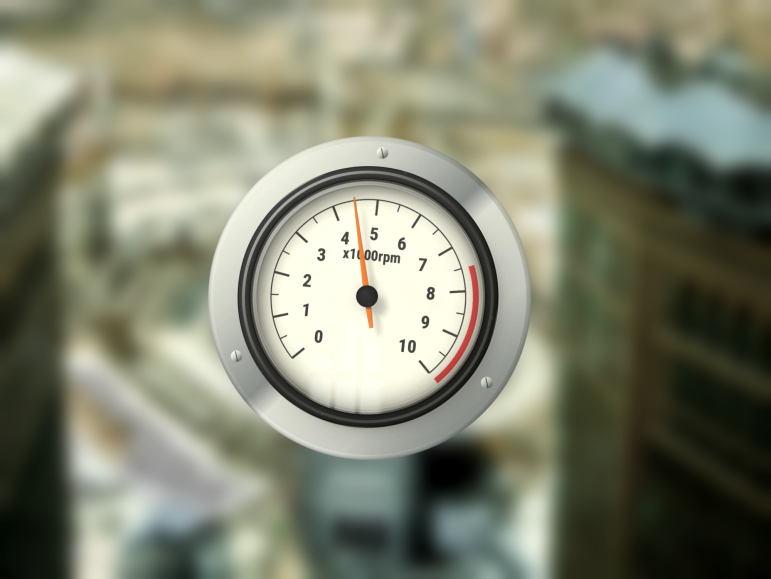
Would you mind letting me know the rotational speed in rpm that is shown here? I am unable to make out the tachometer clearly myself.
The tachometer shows 4500 rpm
